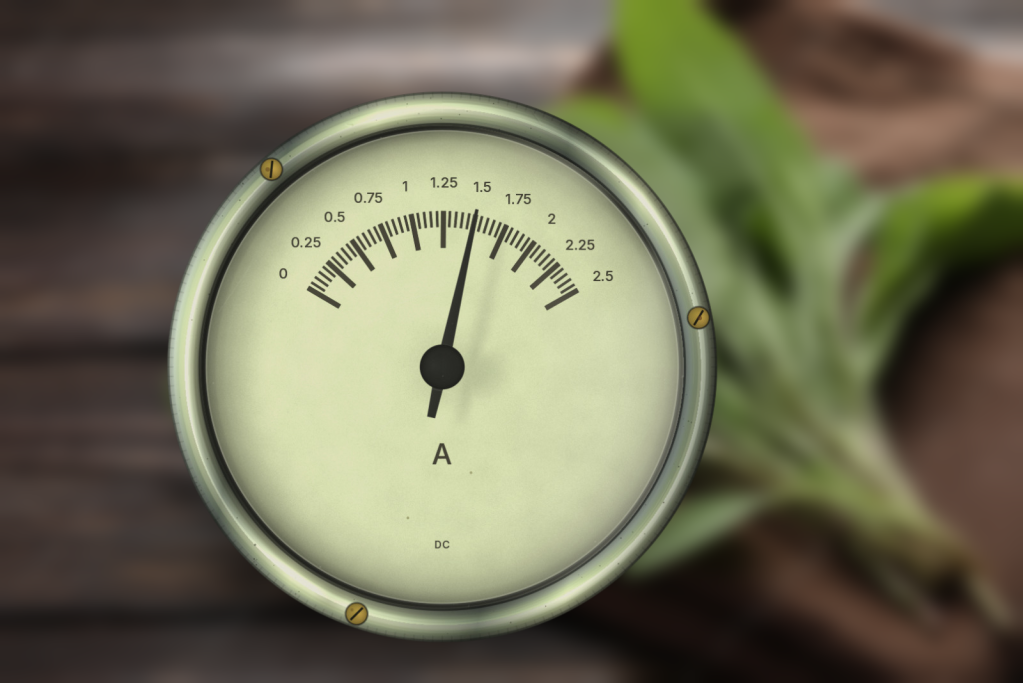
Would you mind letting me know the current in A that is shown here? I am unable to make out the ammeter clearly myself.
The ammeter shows 1.5 A
